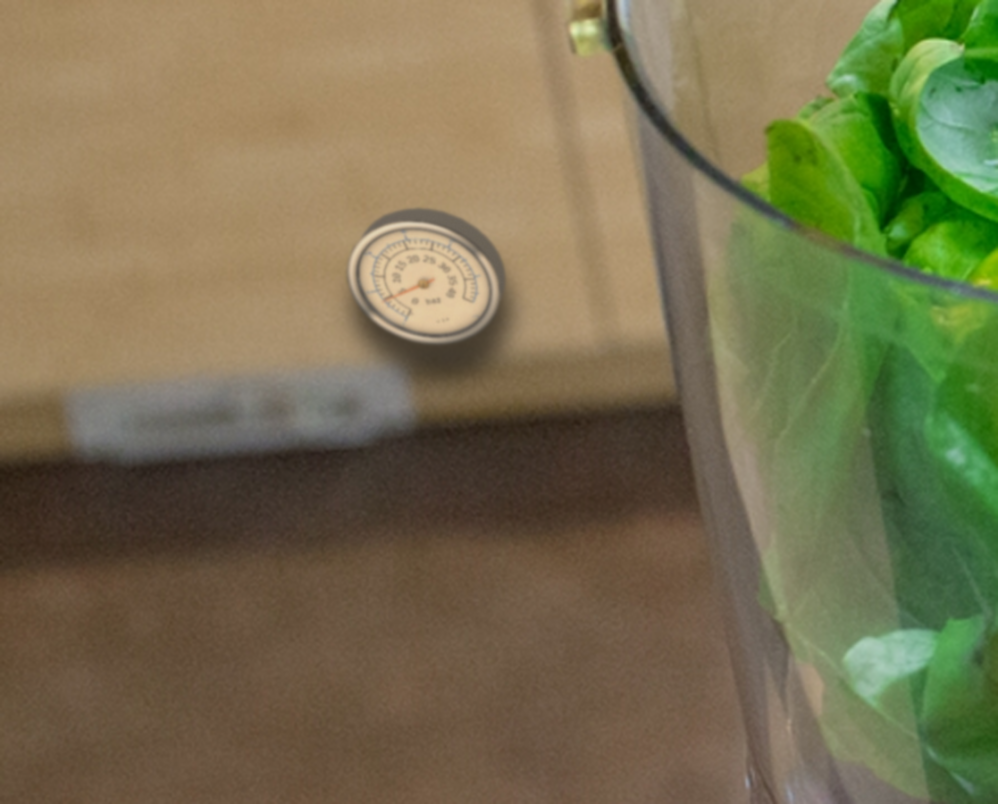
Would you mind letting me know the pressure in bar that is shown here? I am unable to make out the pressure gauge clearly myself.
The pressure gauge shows 5 bar
